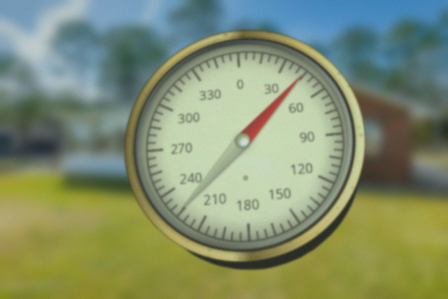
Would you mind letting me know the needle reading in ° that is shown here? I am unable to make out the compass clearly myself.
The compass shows 45 °
